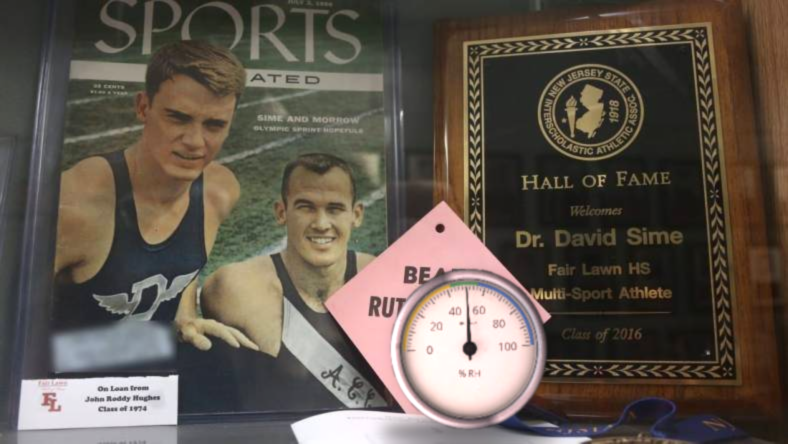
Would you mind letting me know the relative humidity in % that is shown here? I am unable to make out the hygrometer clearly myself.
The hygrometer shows 50 %
